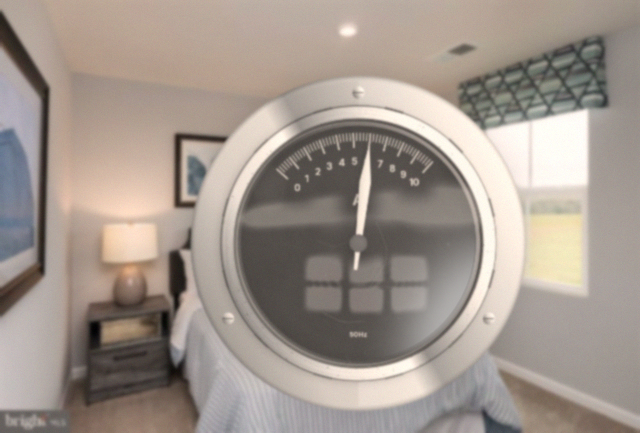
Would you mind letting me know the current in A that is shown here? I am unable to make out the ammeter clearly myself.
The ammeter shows 6 A
